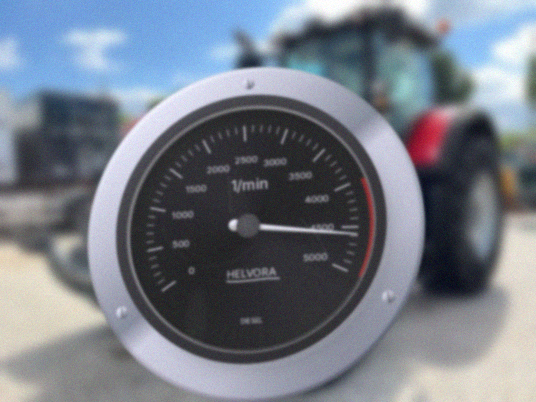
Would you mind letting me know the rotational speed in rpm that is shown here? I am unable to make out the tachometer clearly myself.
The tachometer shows 4600 rpm
